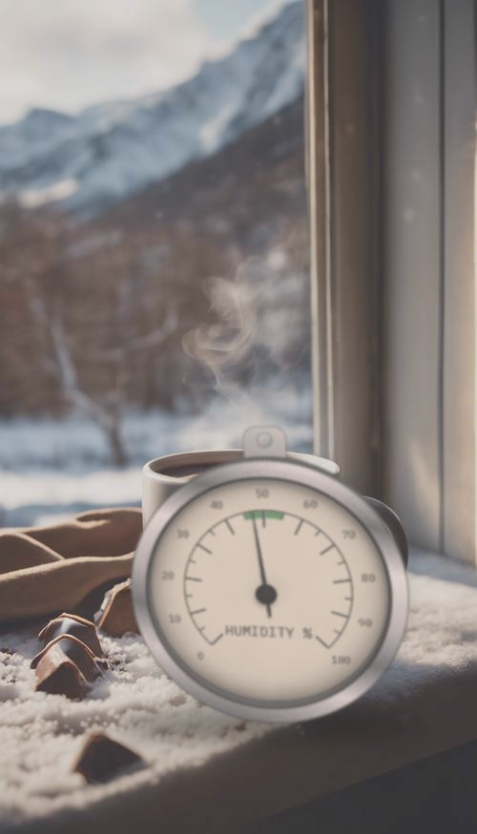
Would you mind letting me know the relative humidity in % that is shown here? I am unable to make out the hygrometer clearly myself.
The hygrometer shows 47.5 %
